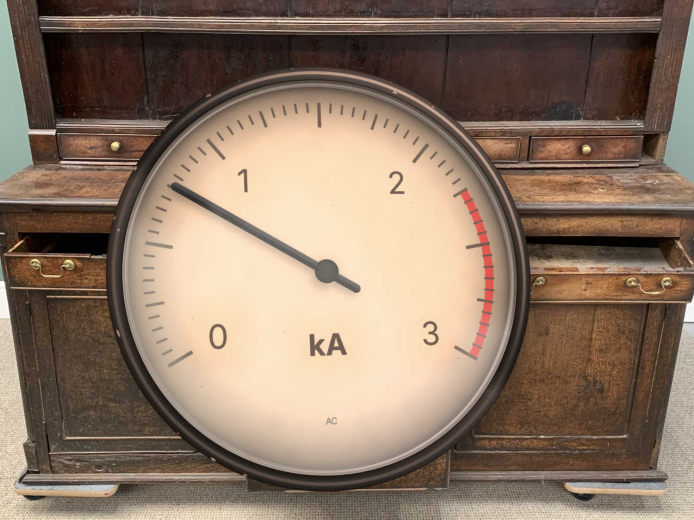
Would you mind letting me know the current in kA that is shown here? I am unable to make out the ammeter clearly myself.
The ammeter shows 0.75 kA
